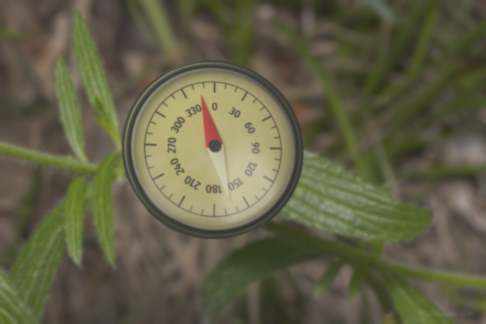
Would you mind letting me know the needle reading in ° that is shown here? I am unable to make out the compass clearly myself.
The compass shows 345 °
